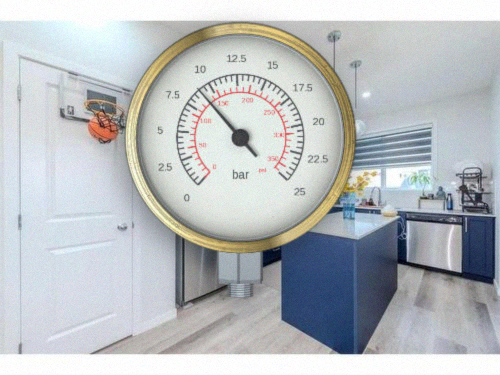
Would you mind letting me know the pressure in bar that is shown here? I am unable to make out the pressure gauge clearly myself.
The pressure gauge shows 9 bar
